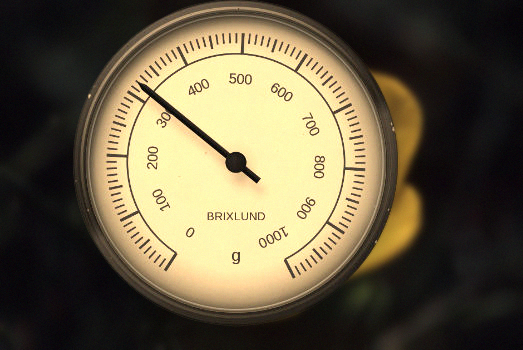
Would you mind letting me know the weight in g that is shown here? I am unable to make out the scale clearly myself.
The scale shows 320 g
